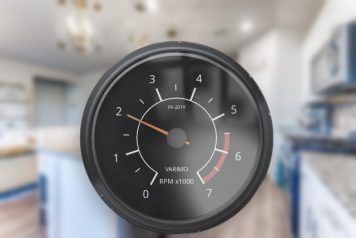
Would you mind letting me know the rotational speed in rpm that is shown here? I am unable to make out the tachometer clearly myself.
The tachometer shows 2000 rpm
